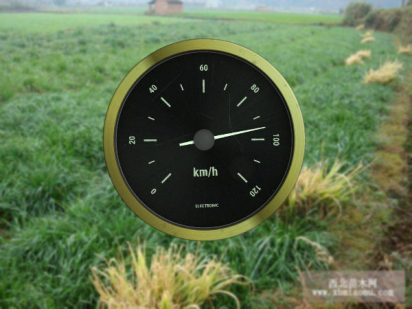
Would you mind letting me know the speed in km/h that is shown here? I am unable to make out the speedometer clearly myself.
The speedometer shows 95 km/h
